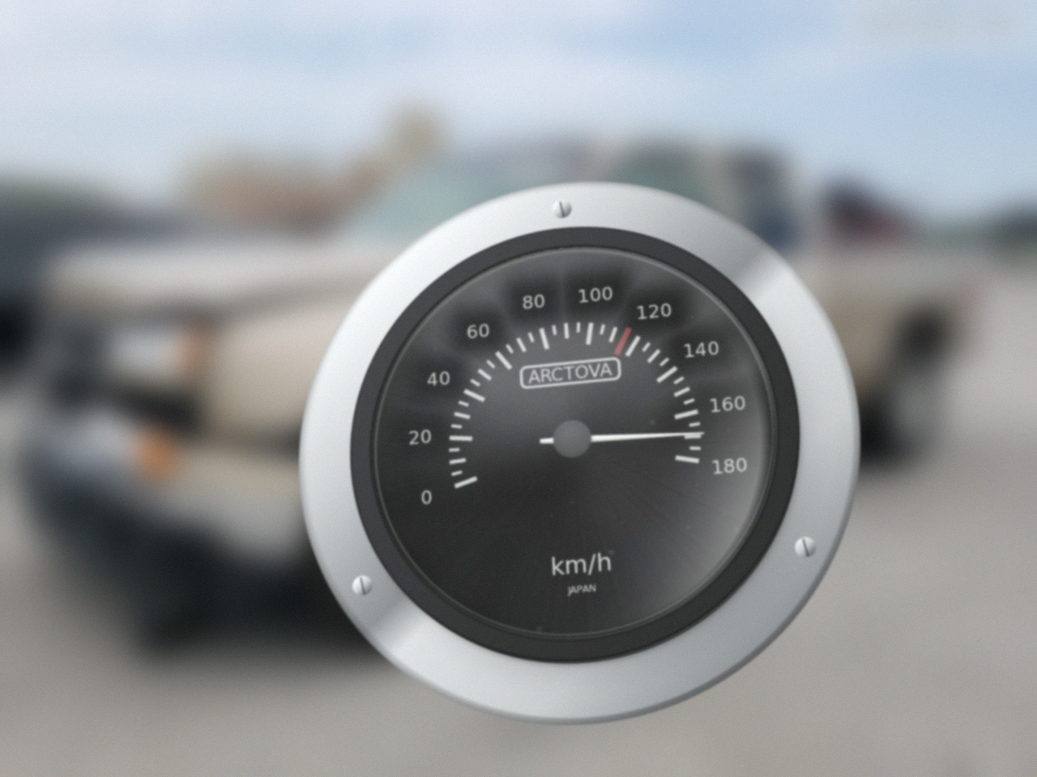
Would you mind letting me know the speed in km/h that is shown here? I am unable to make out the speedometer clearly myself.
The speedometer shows 170 km/h
